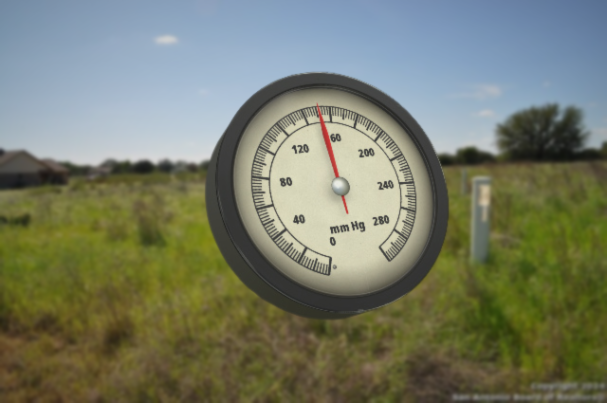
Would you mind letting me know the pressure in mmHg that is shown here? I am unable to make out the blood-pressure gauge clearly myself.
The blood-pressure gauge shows 150 mmHg
